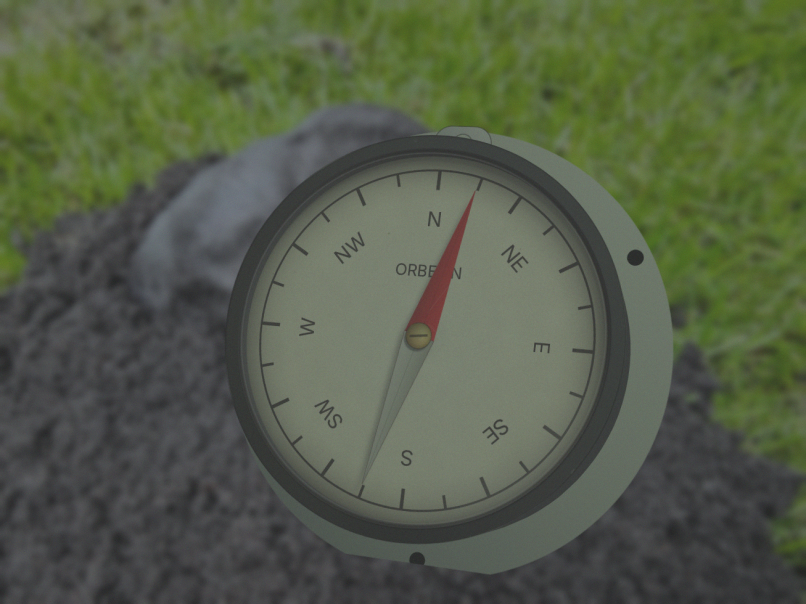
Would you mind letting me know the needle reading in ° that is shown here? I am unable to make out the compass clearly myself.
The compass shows 15 °
